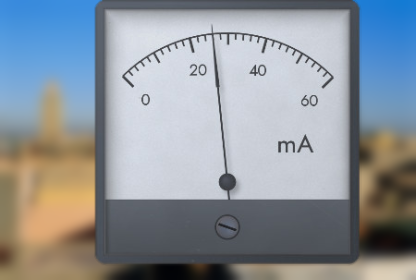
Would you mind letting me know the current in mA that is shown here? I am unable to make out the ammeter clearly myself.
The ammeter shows 26 mA
